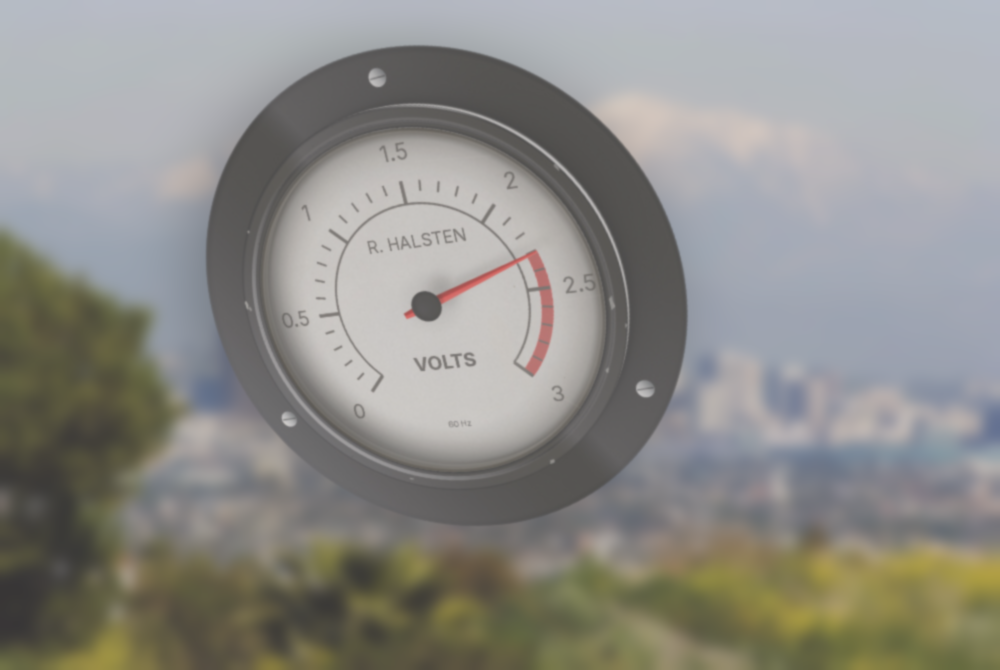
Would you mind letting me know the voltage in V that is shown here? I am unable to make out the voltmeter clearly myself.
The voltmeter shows 2.3 V
